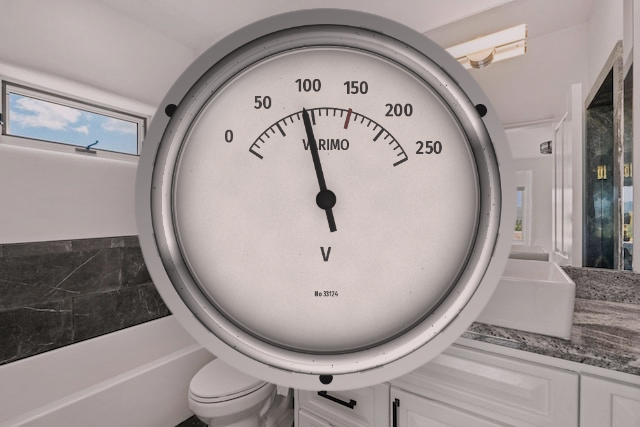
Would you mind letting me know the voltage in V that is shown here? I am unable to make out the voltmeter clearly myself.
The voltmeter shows 90 V
